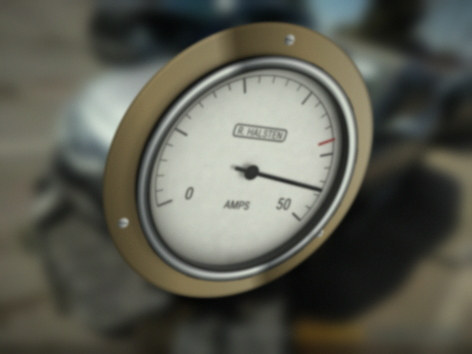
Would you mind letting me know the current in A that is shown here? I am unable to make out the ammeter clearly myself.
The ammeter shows 45 A
